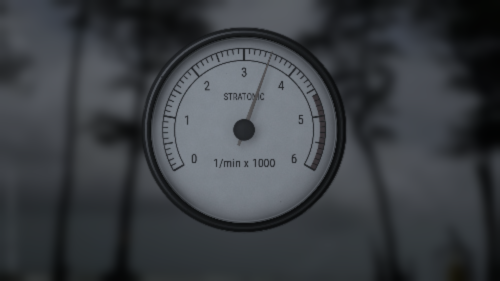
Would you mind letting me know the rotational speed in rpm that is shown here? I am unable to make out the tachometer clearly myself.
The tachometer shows 3500 rpm
